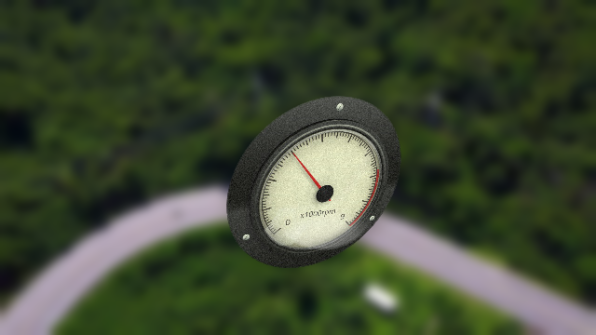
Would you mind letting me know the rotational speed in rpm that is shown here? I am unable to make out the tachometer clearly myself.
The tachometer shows 3000 rpm
